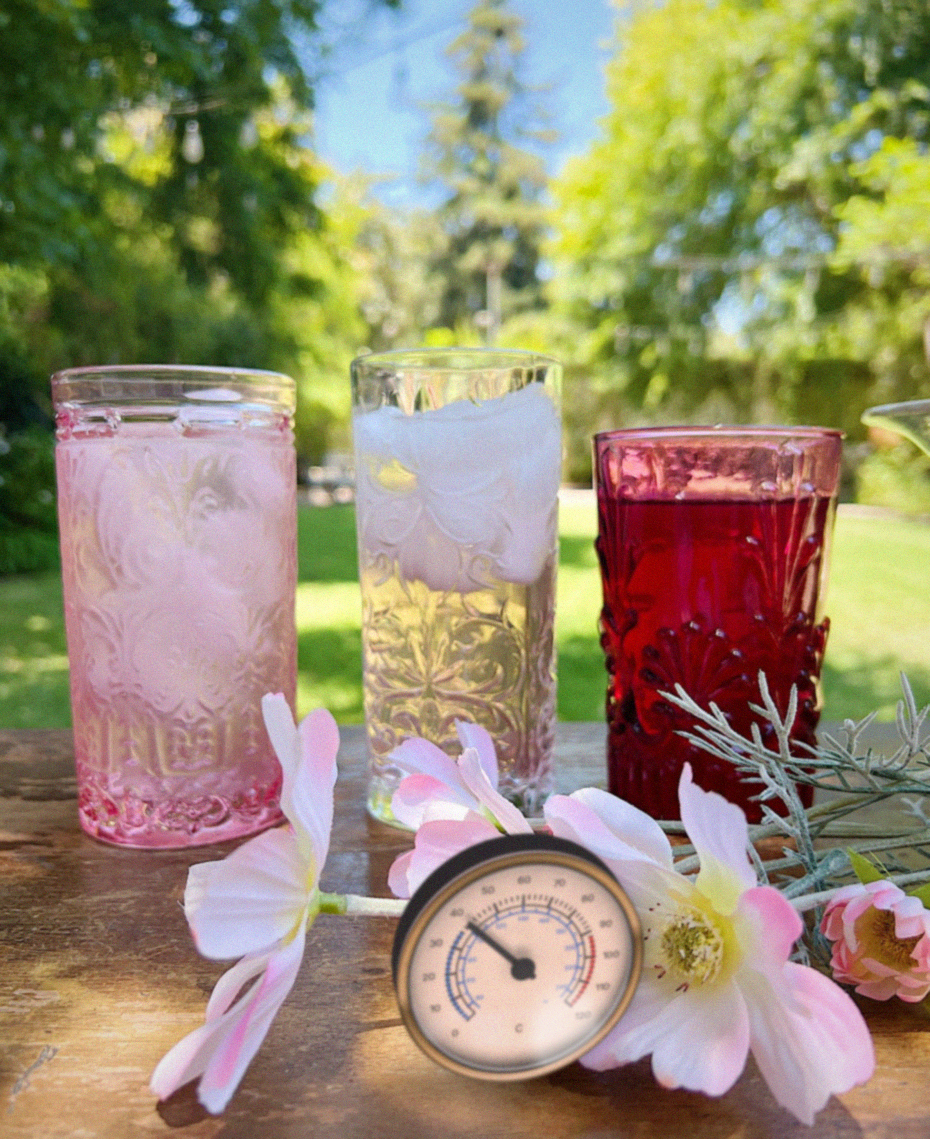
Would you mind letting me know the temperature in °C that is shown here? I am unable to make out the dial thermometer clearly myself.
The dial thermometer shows 40 °C
